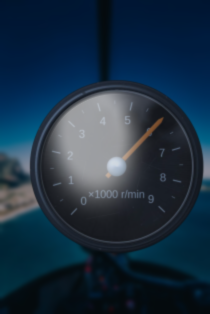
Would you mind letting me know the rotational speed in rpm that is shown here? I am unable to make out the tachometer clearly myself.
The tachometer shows 6000 rpm
